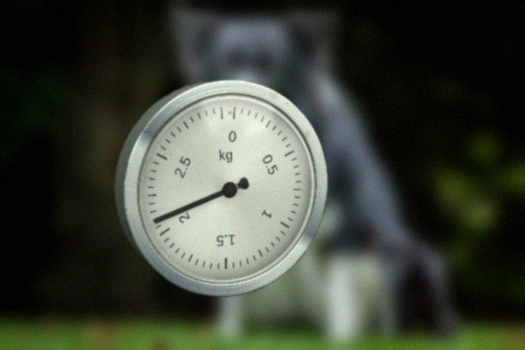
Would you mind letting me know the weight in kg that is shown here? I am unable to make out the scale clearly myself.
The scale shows 2.1 kg
